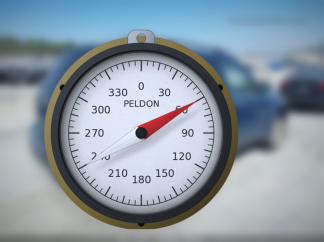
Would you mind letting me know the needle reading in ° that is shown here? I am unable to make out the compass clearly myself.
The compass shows 60 °
